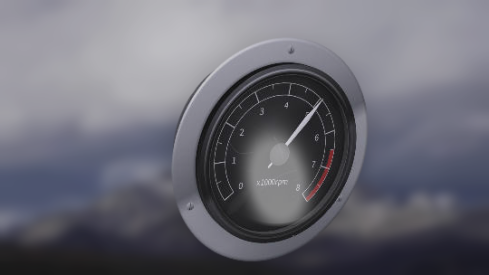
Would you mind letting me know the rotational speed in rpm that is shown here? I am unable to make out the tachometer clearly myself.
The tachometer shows 5000 rpm
